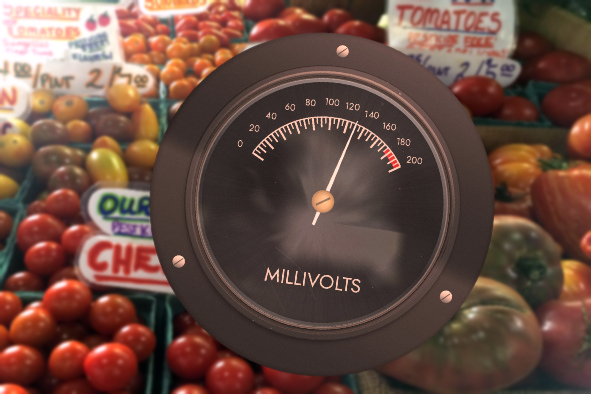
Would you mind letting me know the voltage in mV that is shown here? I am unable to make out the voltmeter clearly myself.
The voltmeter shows 130 mV
